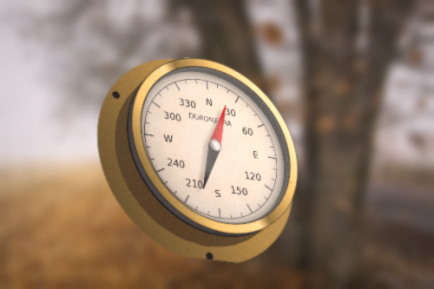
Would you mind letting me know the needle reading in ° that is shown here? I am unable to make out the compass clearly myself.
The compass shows 20 °
